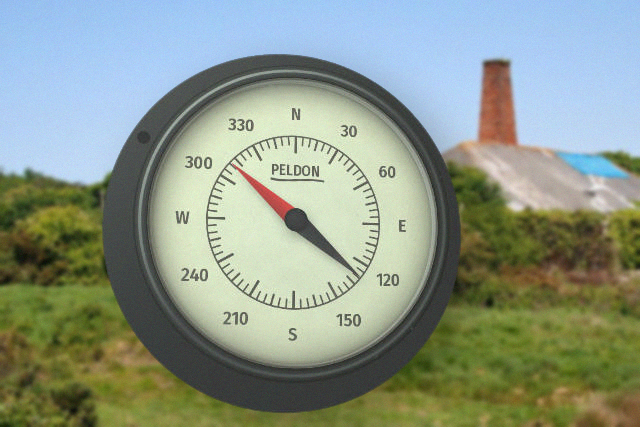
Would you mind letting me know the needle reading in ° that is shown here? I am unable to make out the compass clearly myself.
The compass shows 310 °
